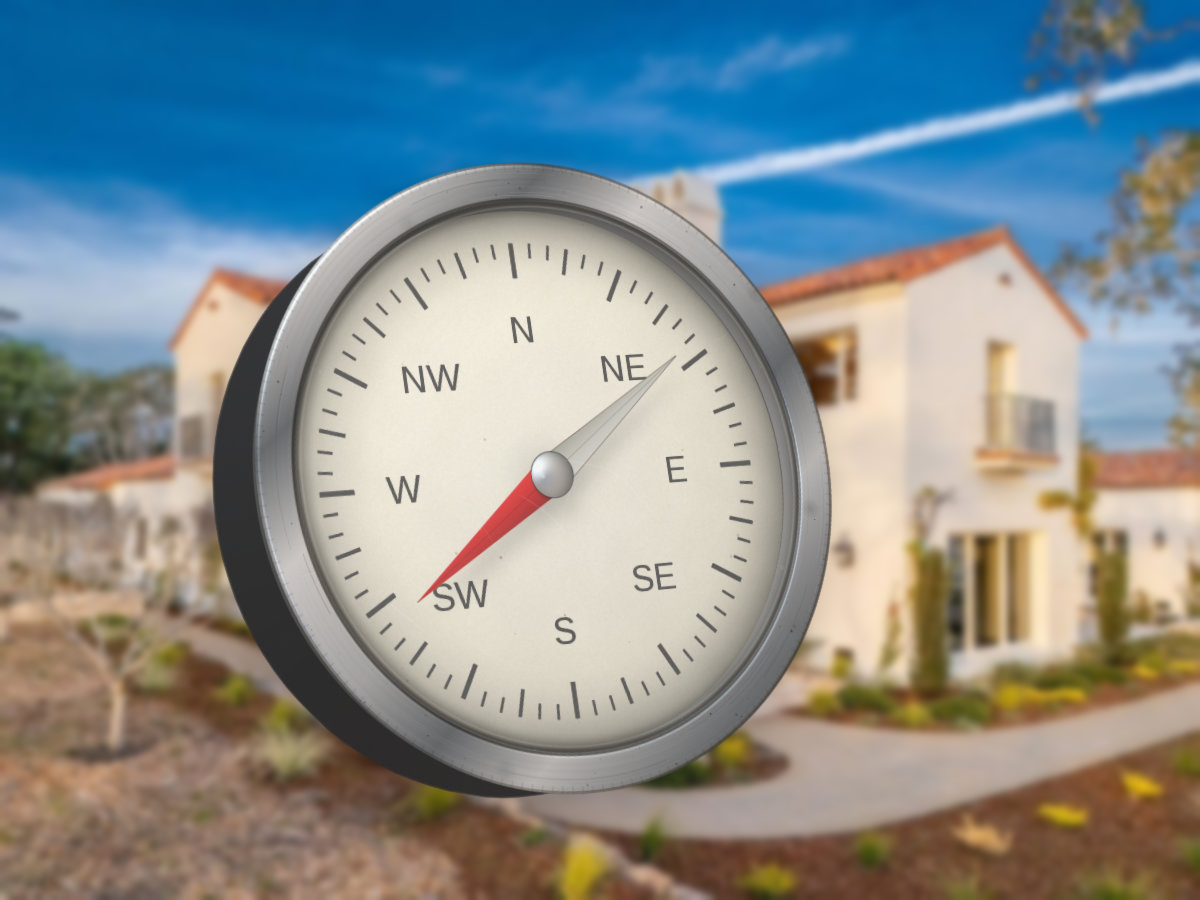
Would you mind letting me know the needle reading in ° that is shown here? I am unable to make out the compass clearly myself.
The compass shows 235 °
